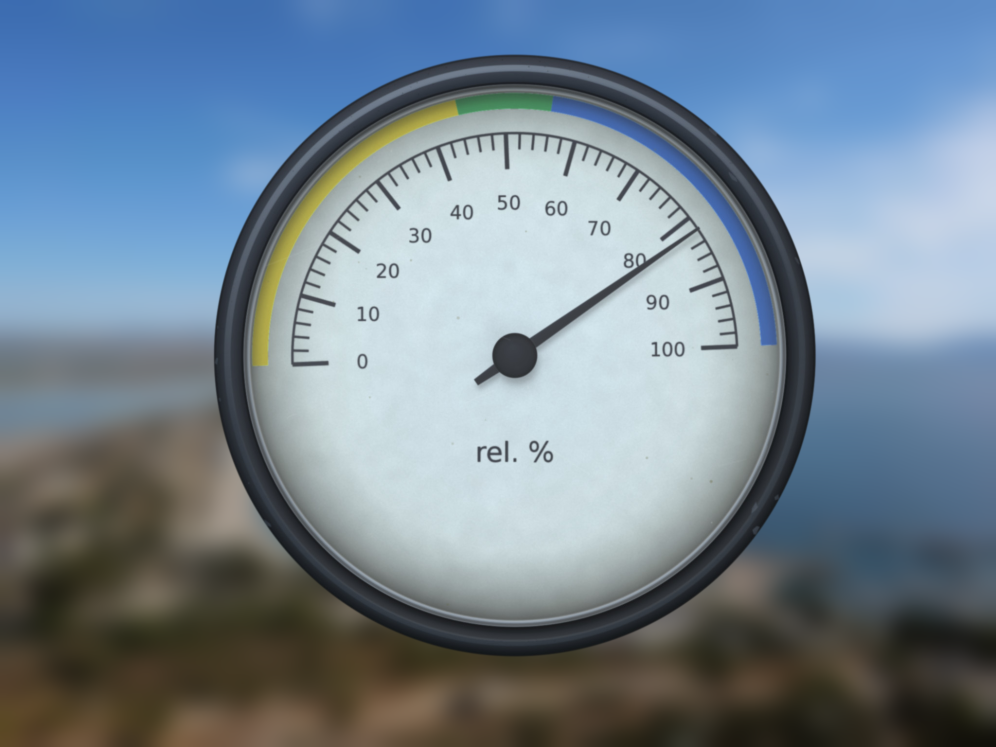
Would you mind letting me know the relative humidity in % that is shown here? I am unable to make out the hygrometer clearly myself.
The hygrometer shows 82 %
